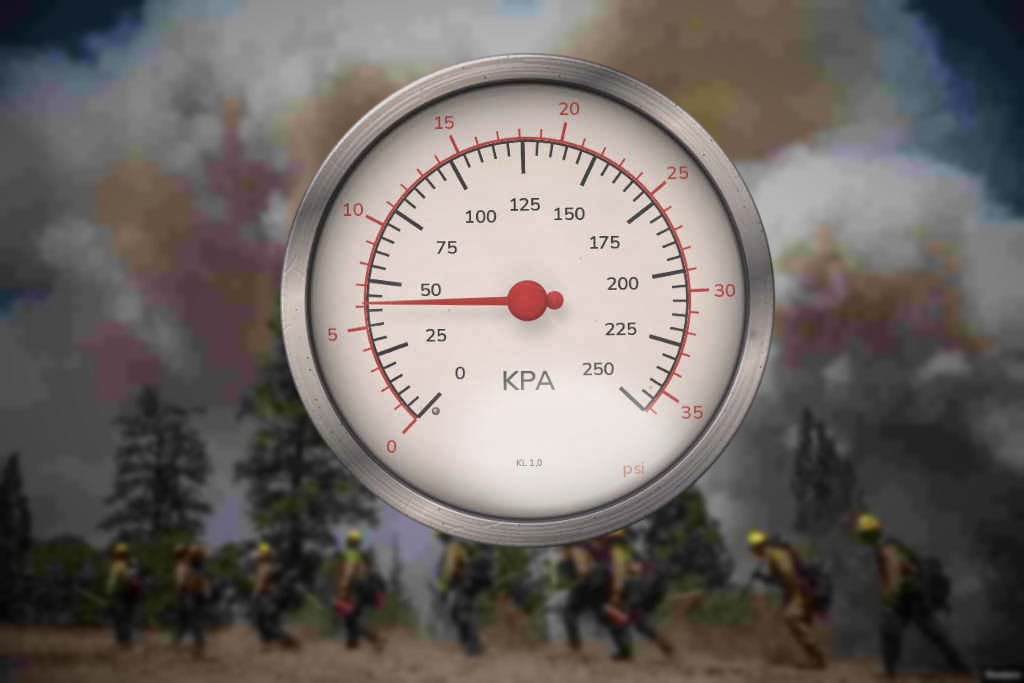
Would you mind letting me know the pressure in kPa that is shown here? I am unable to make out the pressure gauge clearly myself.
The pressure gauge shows 42.5 kPa
